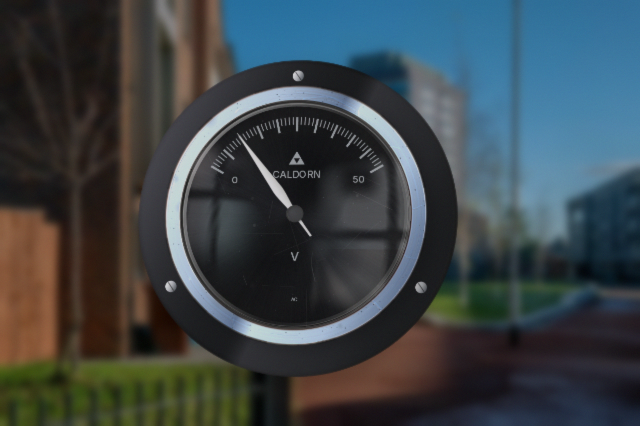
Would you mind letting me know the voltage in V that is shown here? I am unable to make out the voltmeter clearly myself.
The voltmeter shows 10 V
